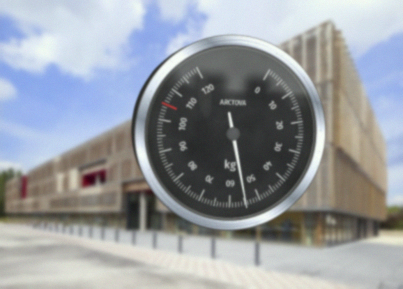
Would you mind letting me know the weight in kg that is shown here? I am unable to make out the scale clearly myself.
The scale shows 55 kg
